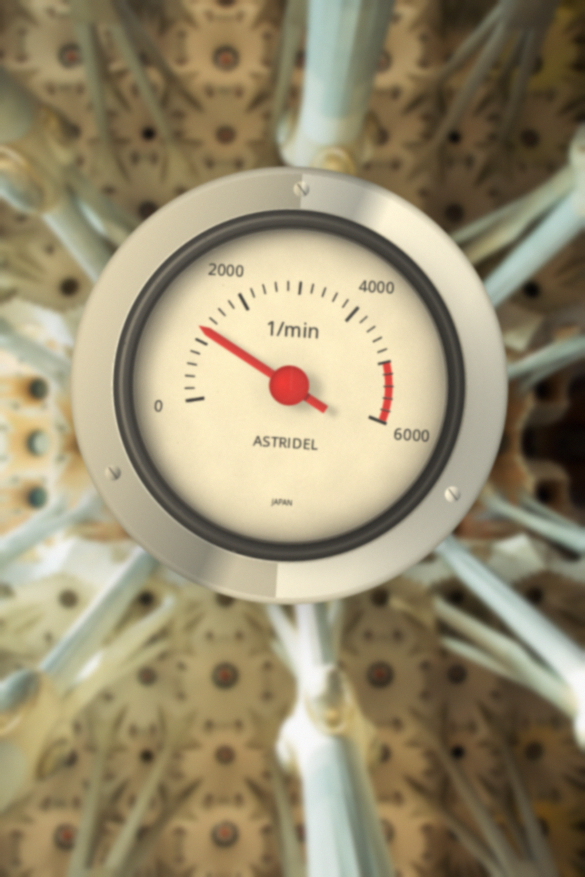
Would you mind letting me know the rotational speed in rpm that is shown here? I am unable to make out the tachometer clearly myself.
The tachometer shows 1200 rpm
